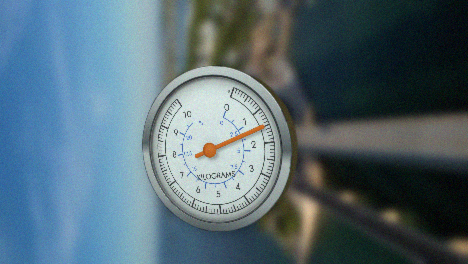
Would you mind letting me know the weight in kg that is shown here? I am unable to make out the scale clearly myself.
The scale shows 1.5 kg
